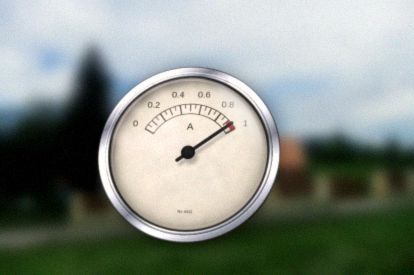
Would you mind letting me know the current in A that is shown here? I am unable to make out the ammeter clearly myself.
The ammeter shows 0.95 A
